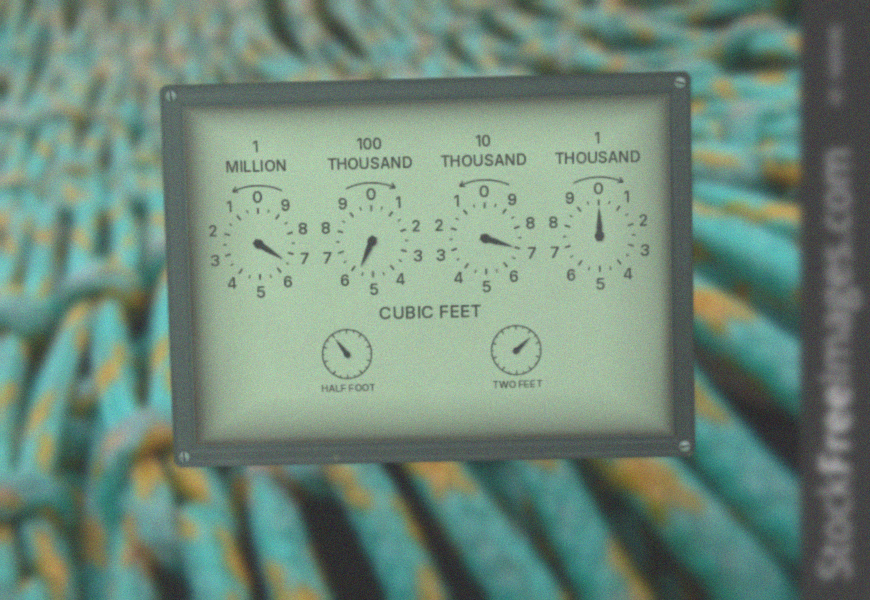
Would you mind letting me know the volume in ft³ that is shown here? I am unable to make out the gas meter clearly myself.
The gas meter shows 657000 ft³
